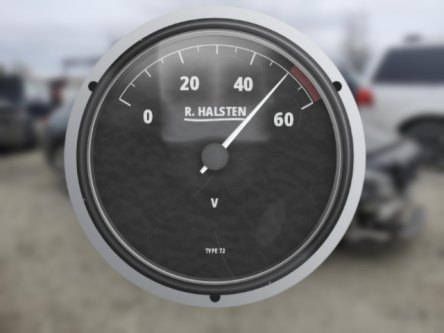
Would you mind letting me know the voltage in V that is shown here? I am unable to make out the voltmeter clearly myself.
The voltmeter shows 50 V
